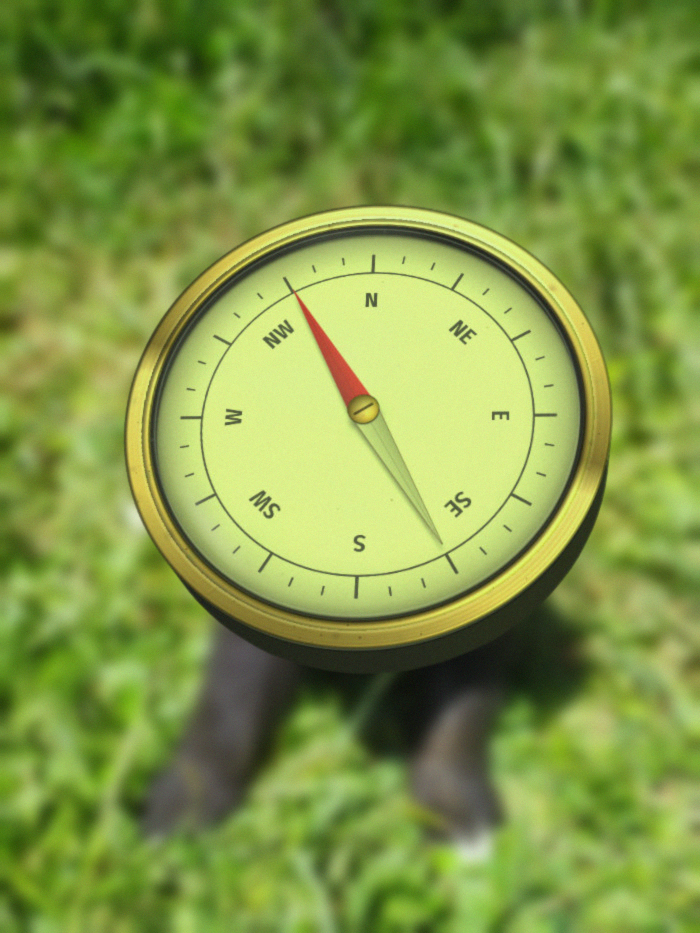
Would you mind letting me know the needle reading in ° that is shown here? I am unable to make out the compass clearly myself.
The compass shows 330 °
